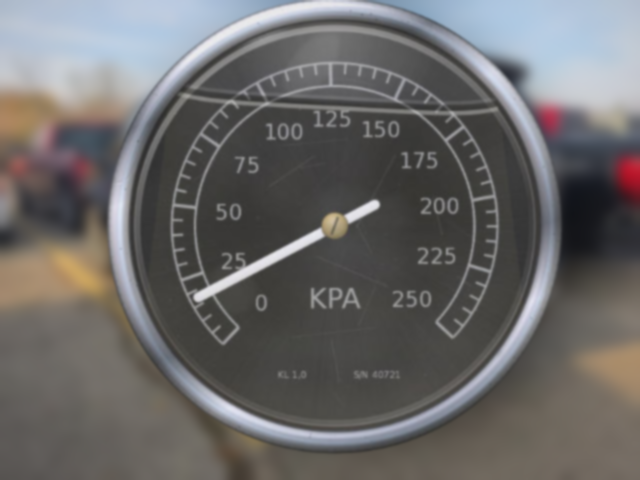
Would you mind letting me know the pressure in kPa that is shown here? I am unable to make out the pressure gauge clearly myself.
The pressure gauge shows 17.5 kPa
